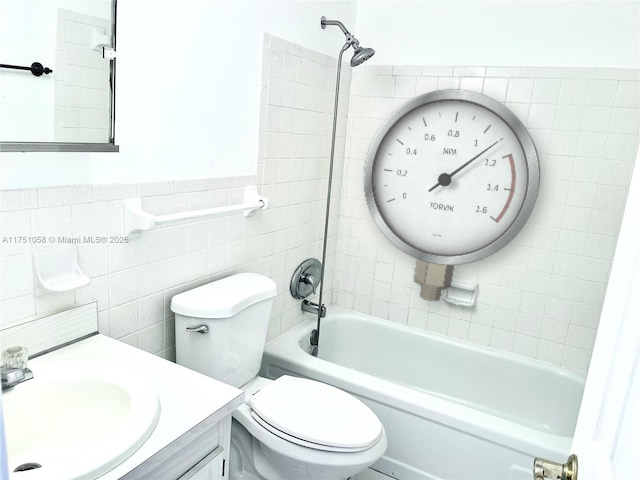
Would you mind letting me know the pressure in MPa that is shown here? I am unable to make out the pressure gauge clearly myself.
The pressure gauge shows 1.1 MPa
